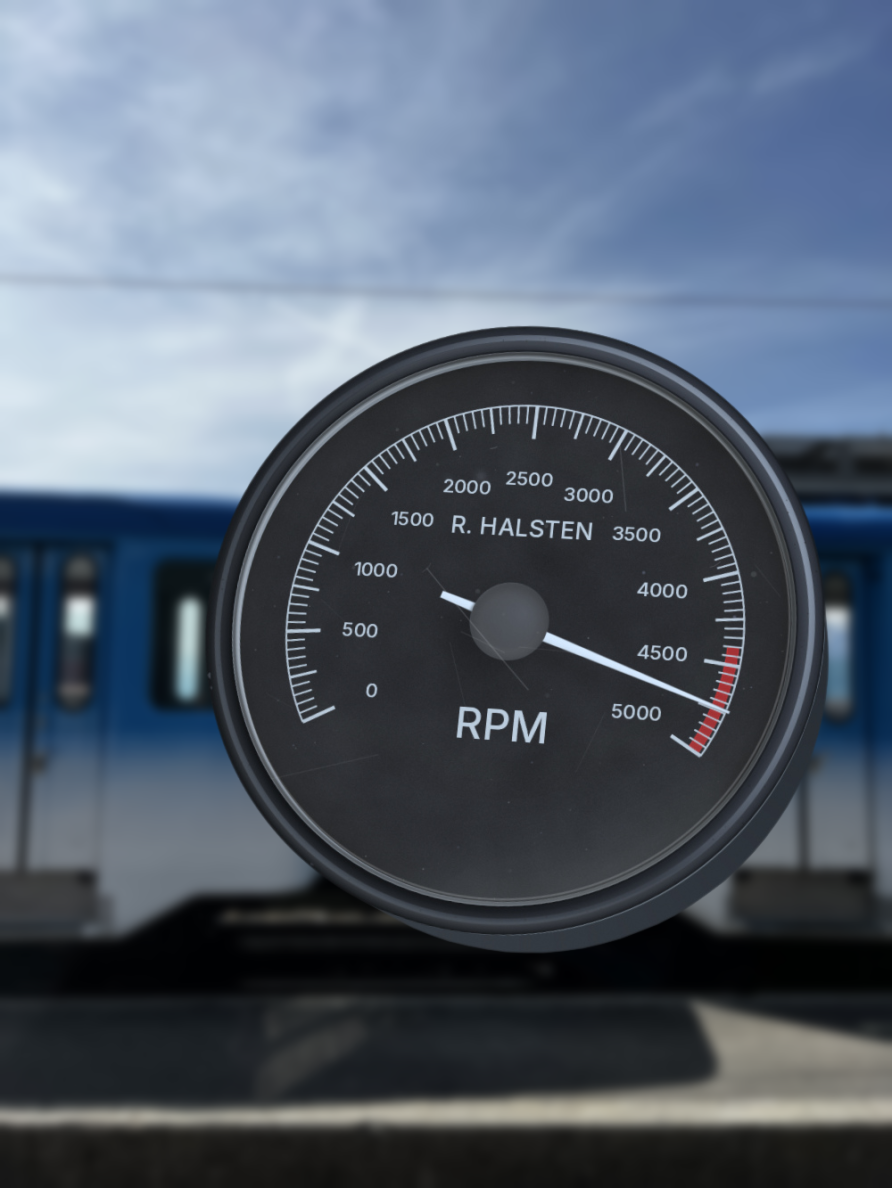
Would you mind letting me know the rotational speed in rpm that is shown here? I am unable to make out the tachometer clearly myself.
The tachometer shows 4750 rpm
